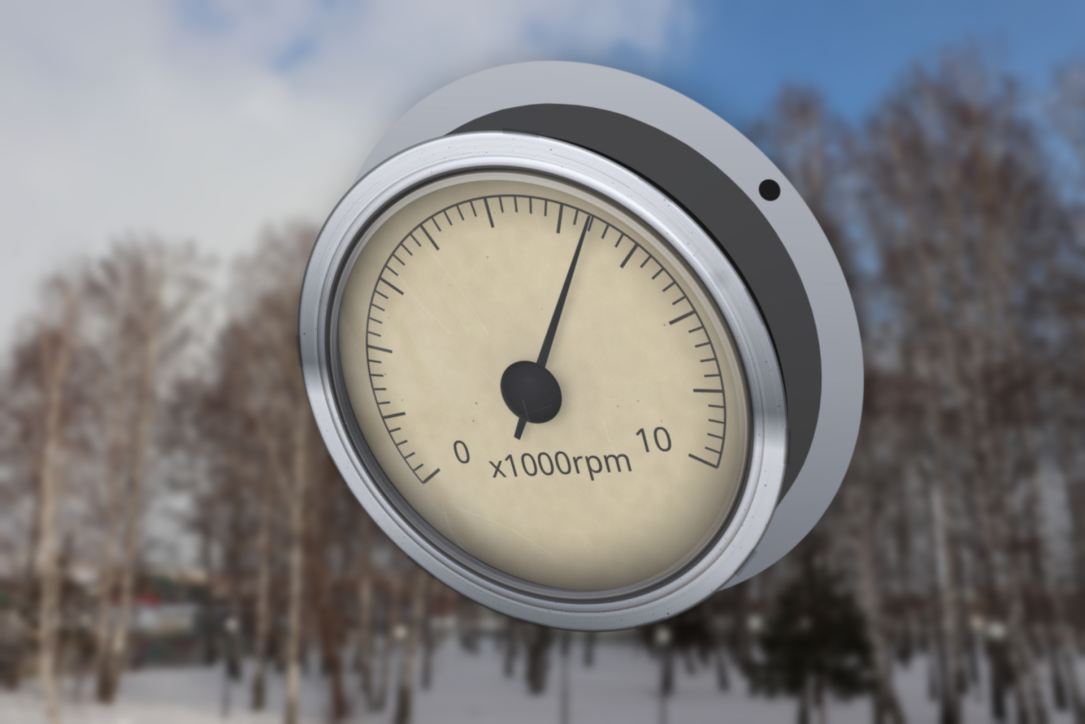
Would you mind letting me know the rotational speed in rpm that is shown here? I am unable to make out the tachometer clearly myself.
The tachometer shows 6400 rpm
